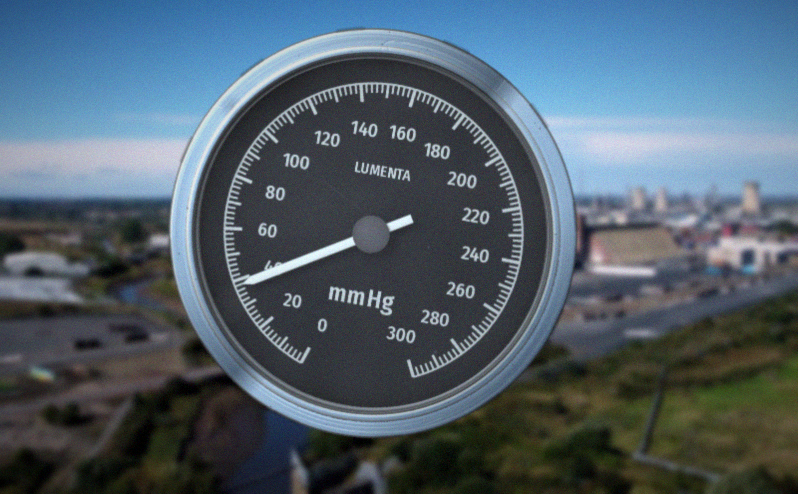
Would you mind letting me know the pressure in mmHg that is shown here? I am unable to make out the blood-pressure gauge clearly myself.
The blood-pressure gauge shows 38 mmHg
